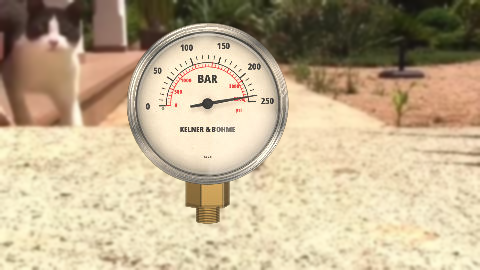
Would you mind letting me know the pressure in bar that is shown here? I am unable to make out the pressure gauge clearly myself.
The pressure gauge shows 240 bar
